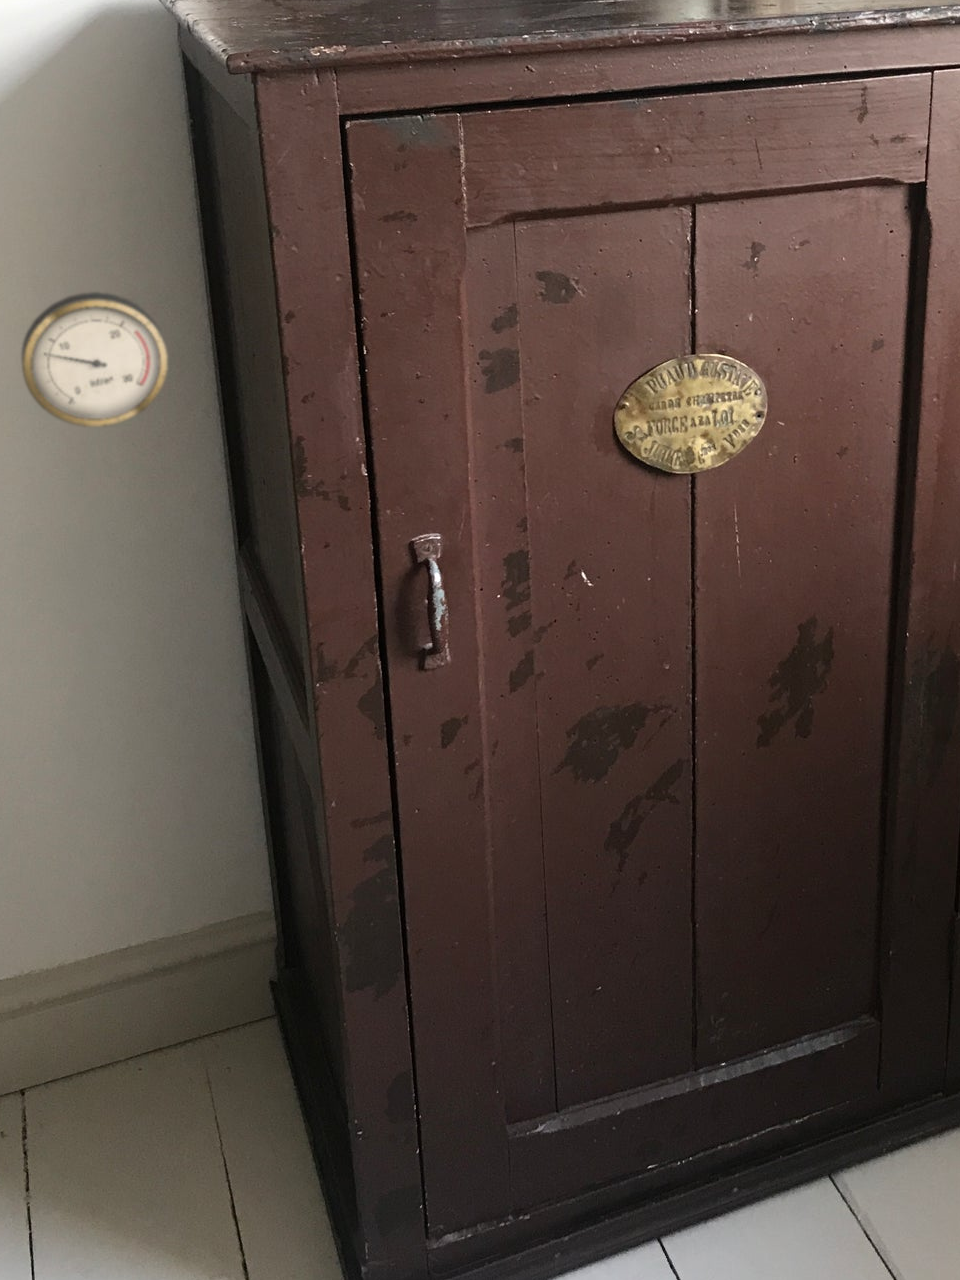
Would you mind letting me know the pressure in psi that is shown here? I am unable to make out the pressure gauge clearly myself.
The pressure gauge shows 8 psi
